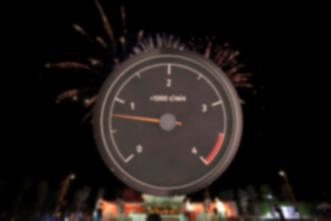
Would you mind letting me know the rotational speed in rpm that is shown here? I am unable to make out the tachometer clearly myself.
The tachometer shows 750 rpm
